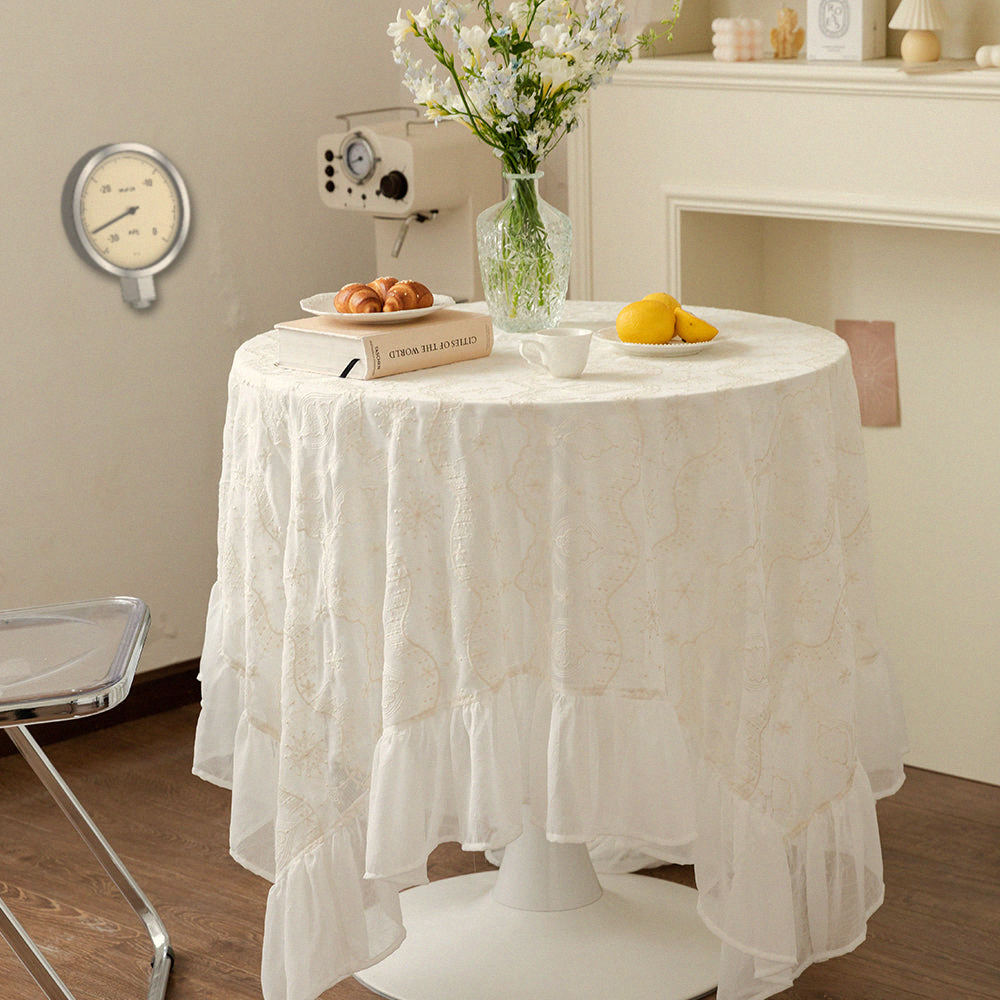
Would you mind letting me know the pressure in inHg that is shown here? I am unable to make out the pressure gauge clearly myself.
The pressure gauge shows -27 inHg
